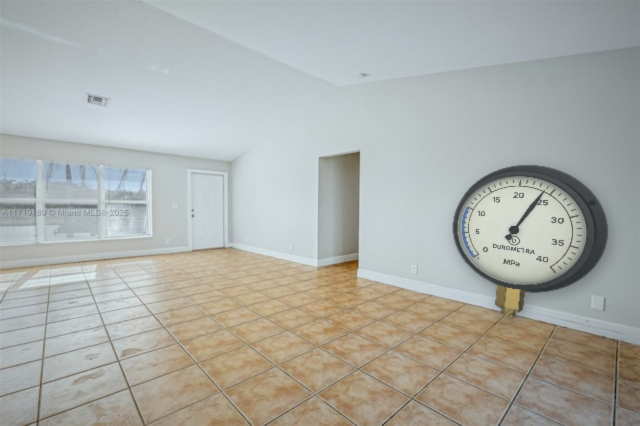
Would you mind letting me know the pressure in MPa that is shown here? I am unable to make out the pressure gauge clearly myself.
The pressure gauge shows 24 MPa
